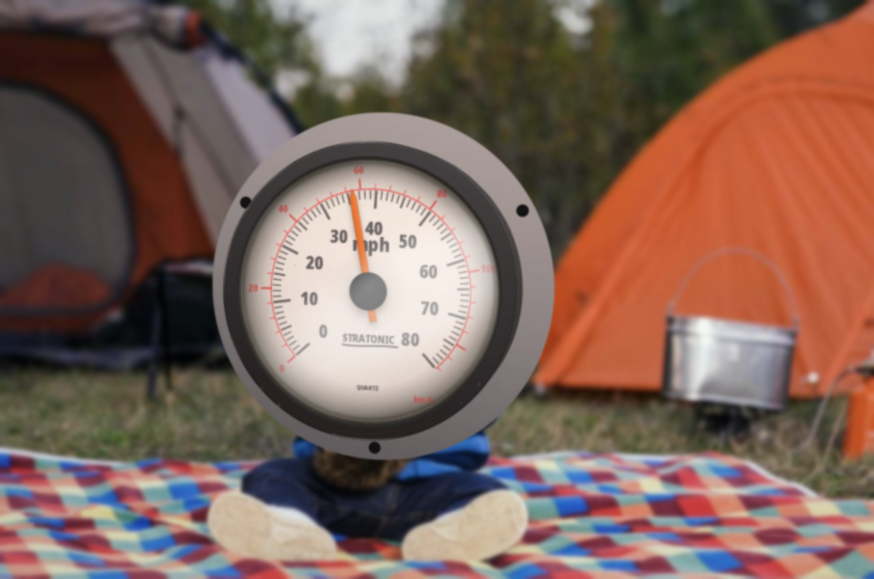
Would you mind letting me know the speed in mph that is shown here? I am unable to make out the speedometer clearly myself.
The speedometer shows 36 mph
